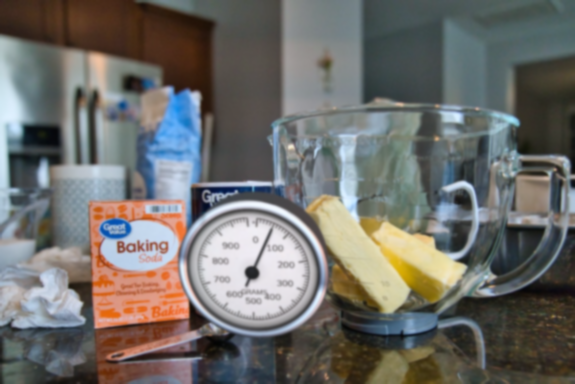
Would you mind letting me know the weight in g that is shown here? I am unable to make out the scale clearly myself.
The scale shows 50 g
